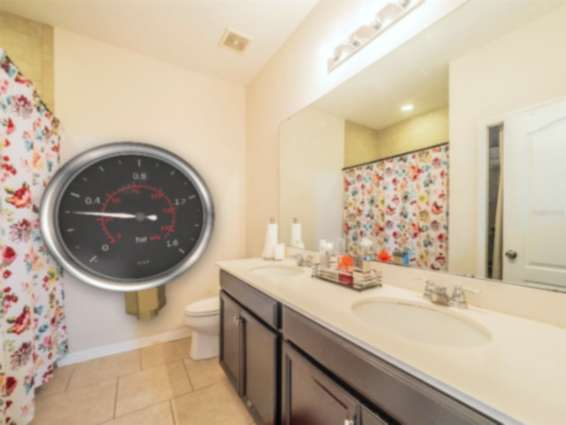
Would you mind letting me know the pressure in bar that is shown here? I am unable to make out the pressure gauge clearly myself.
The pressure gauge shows 0.3 bar
